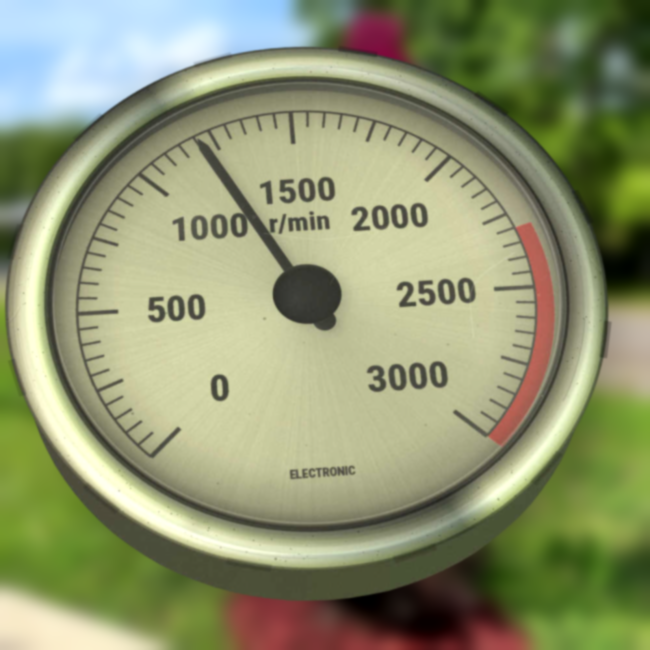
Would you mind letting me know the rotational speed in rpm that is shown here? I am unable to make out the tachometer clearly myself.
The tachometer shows 1200 rpm
